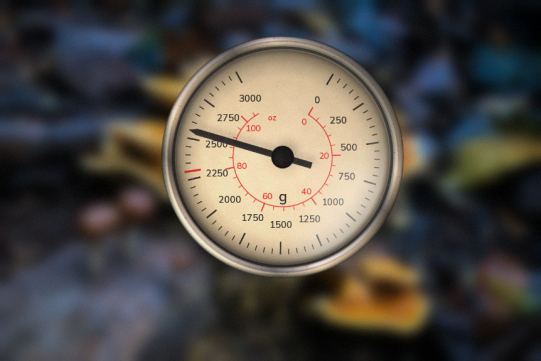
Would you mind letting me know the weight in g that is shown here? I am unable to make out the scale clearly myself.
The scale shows 2550 g
